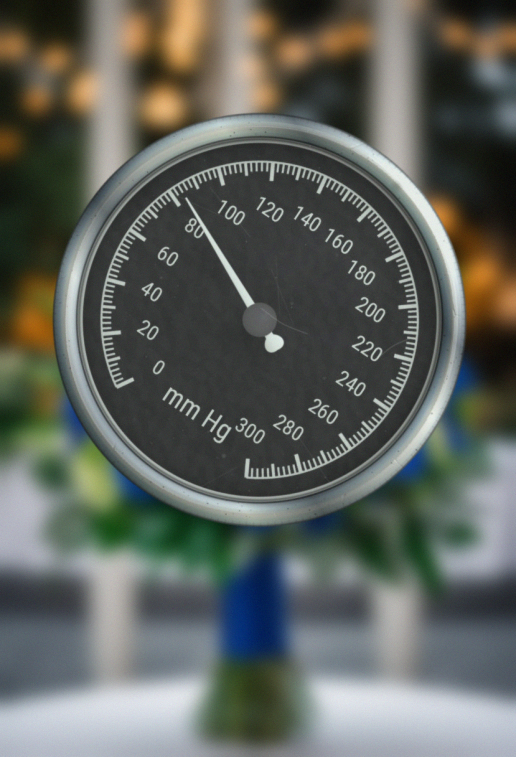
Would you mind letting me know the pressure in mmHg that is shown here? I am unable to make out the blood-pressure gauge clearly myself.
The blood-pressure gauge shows 84 mmHg
